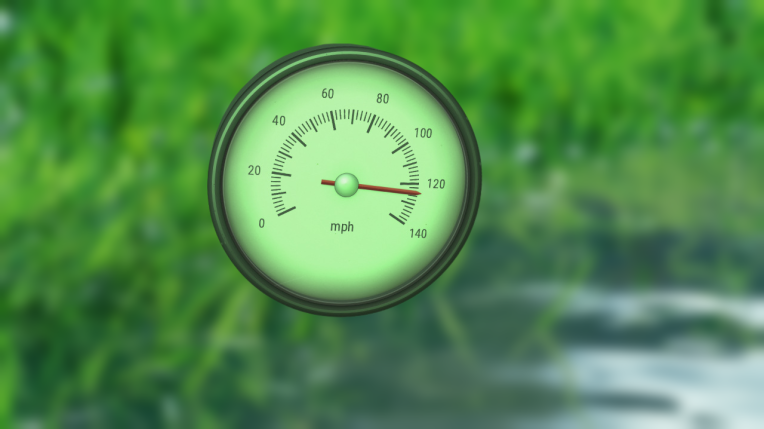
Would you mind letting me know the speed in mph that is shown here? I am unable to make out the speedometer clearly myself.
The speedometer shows 124 mph
